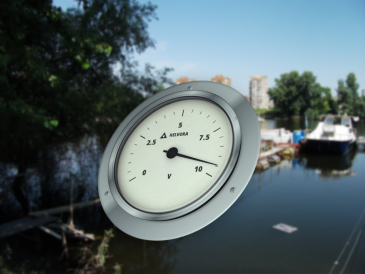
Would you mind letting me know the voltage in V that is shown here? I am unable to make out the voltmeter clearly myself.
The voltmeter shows 9.5 V
